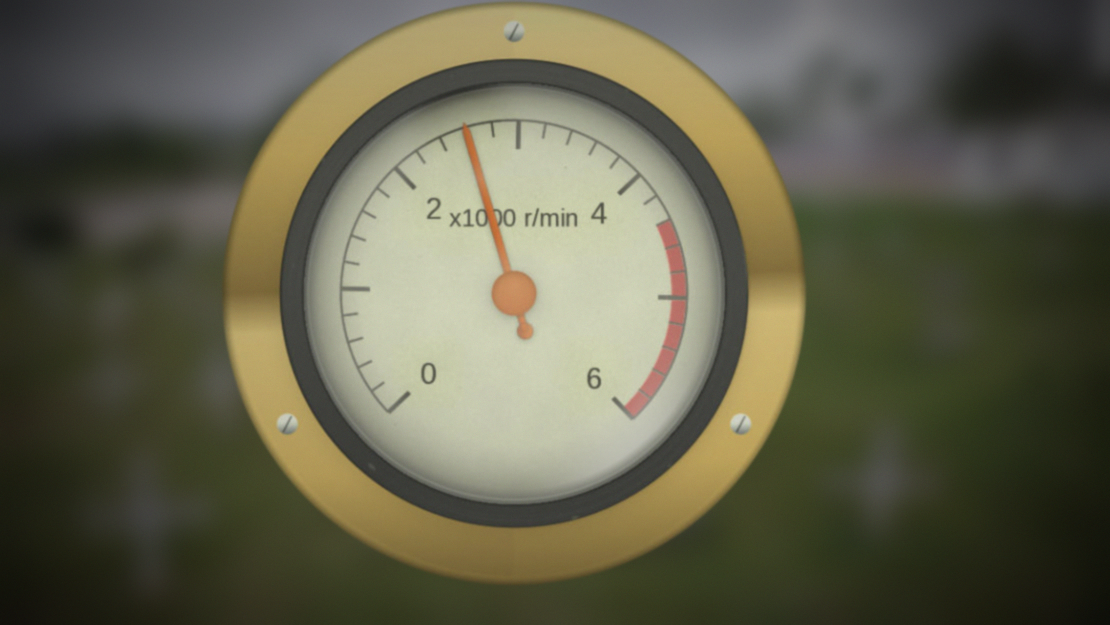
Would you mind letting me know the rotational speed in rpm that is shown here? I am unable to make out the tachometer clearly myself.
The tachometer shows 2600 rpm
